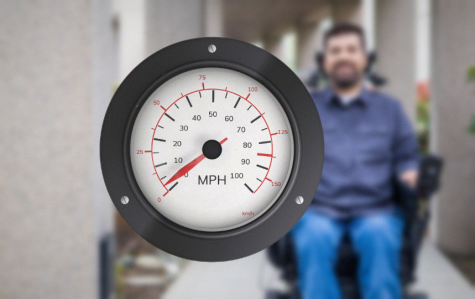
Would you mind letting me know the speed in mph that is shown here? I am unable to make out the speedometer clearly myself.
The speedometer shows 2.5 mph
